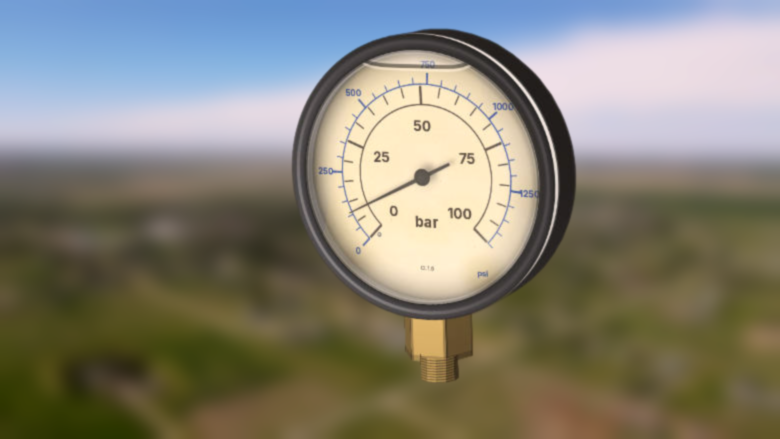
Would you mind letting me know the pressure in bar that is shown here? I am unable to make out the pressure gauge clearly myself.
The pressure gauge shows 7.5 bar
